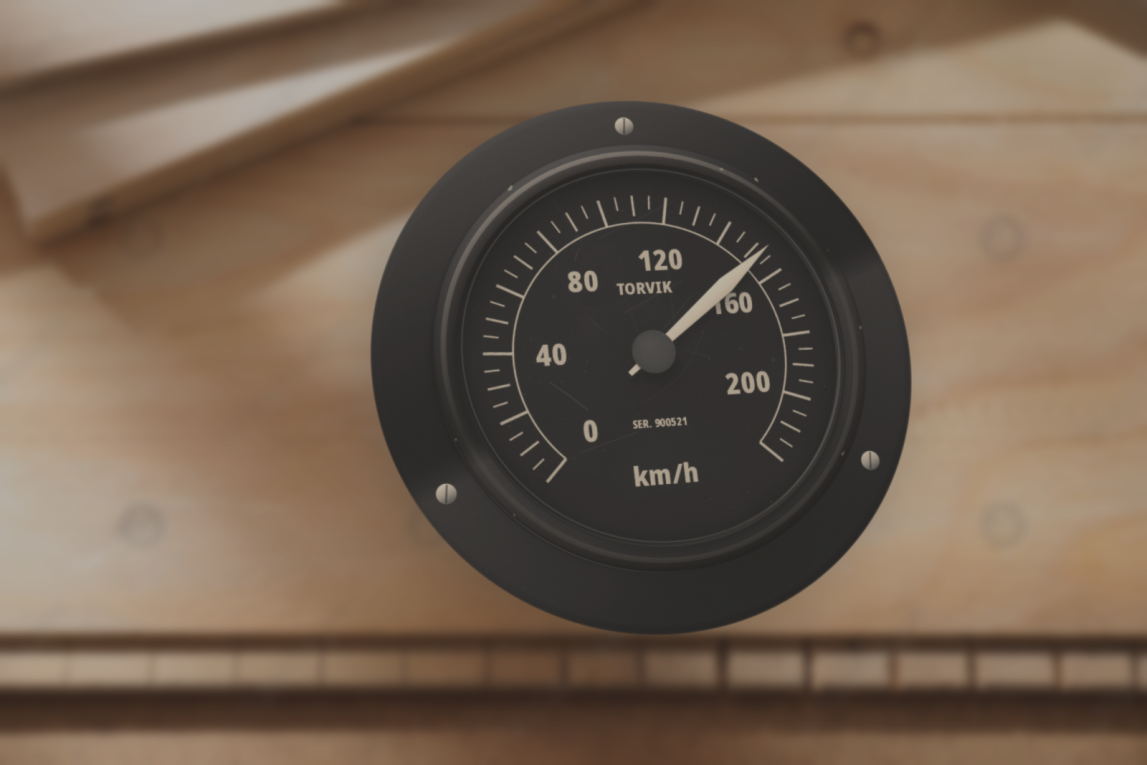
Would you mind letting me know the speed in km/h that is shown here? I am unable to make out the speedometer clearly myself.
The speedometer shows 152.5 km/h
